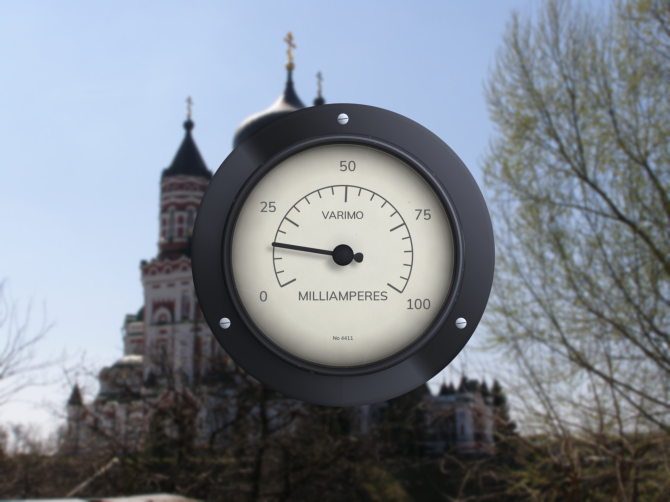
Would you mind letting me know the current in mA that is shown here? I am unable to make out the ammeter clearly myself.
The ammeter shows 15 mA
